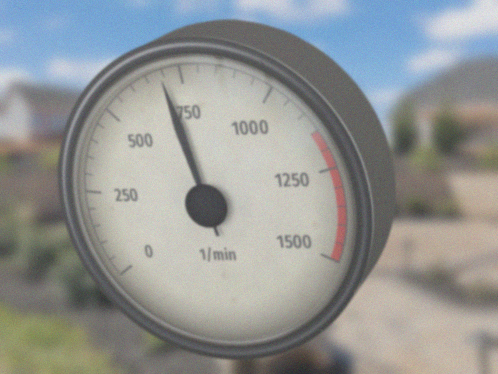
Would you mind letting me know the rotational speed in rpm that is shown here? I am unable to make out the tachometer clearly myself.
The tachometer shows 700 rpm
